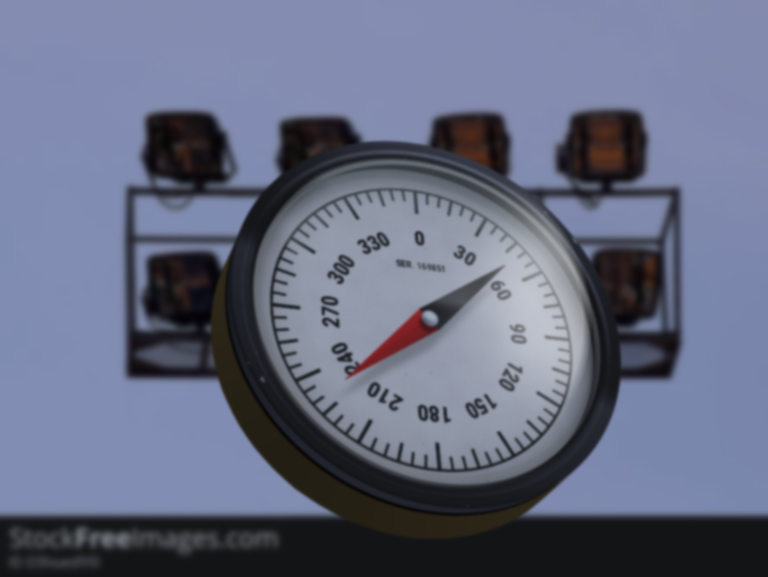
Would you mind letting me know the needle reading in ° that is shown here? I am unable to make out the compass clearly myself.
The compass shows 230 °
